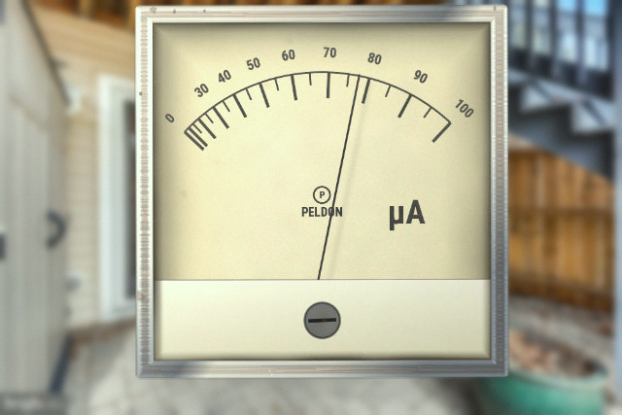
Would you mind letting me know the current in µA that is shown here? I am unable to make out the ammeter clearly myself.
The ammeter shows 77.5 µA
